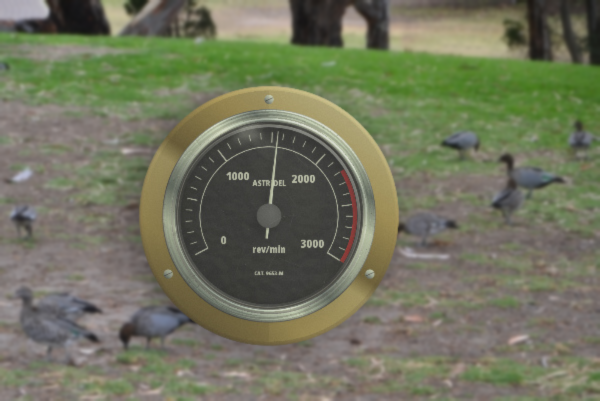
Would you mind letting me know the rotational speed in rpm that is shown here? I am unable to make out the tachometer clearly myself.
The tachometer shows 1550 rpm
